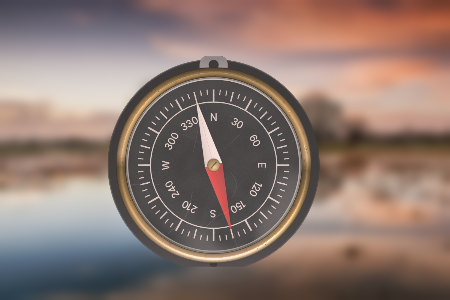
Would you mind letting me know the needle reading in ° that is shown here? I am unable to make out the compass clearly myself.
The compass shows 165 °
